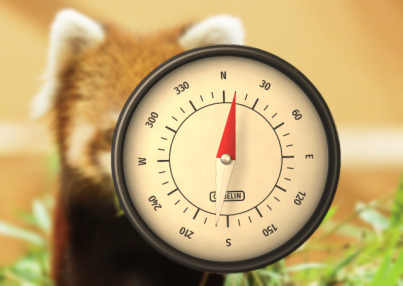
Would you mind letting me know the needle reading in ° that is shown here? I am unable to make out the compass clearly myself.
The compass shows 10 °
